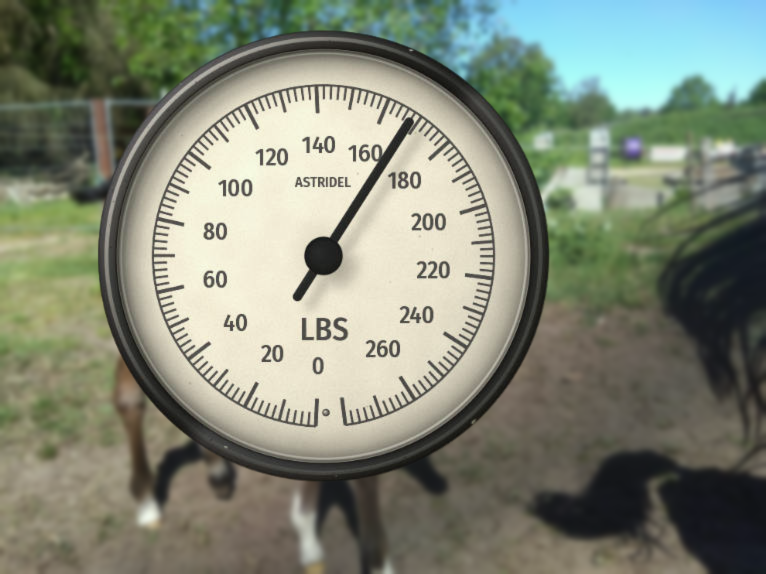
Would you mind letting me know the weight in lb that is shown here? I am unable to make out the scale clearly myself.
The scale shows 168 lb
